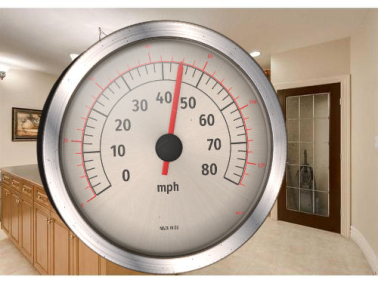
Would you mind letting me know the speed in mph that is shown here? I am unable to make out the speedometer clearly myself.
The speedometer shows 44 mph
